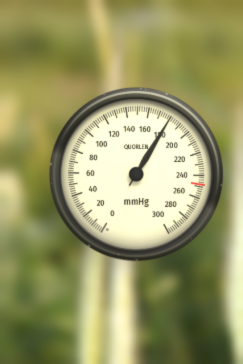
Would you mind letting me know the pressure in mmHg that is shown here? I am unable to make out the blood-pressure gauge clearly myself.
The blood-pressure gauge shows 180 mmHg
